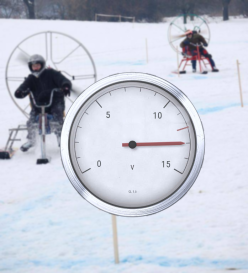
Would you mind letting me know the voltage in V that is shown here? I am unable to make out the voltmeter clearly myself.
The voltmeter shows 13 V
